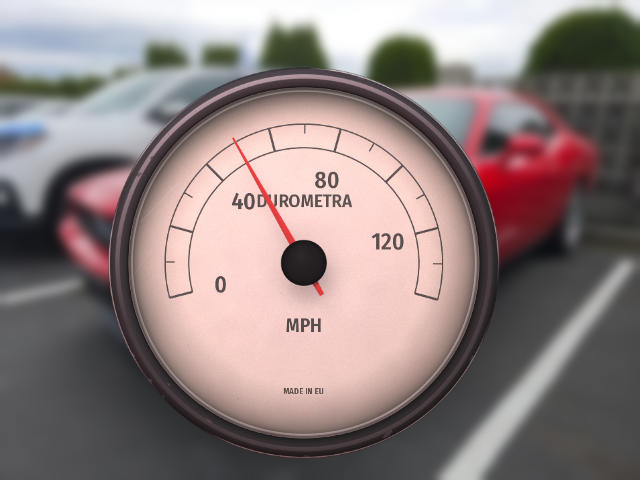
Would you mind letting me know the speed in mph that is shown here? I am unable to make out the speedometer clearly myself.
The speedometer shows 50 mph
